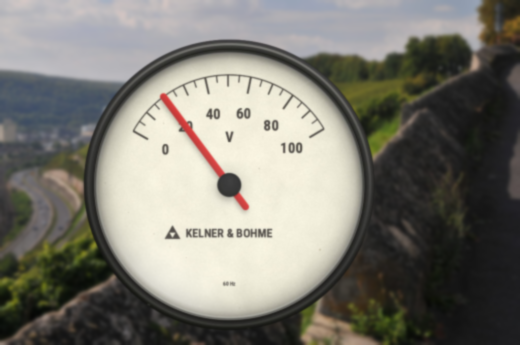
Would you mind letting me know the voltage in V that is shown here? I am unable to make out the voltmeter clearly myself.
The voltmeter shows 20 V
